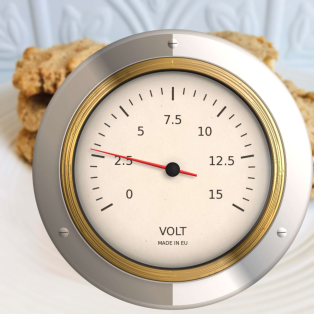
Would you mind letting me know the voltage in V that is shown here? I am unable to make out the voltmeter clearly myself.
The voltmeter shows 2.75 V
